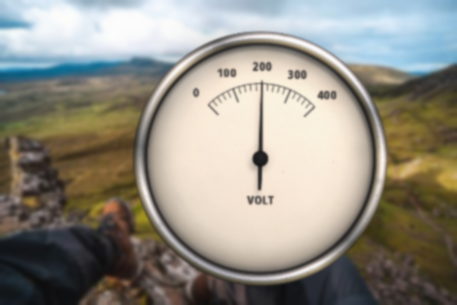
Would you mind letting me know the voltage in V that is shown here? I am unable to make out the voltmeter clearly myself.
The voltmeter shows 200 V
